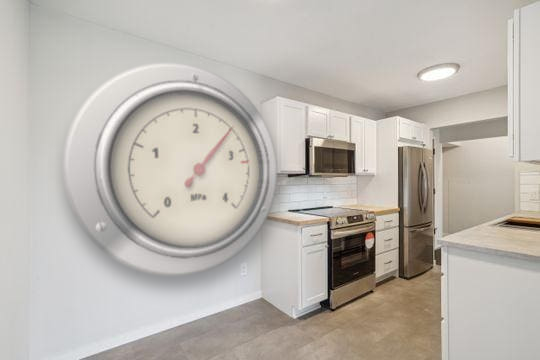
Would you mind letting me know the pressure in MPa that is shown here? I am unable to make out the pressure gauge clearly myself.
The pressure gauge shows 2.6 MPa
